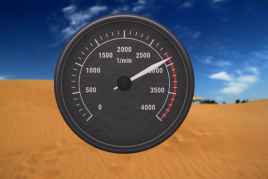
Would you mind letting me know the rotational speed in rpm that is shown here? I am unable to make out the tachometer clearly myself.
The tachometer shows 2900 rpm
